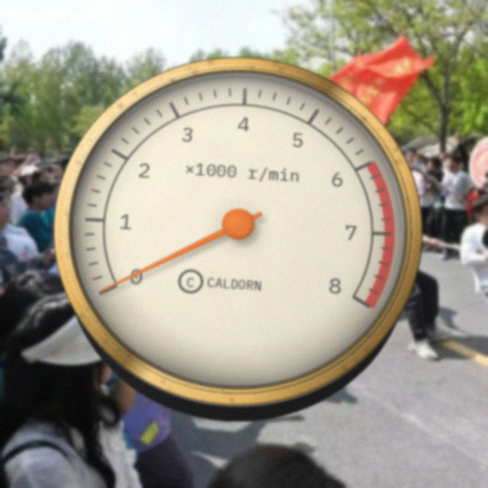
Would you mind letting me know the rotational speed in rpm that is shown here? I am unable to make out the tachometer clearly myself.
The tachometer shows 0 rpm
